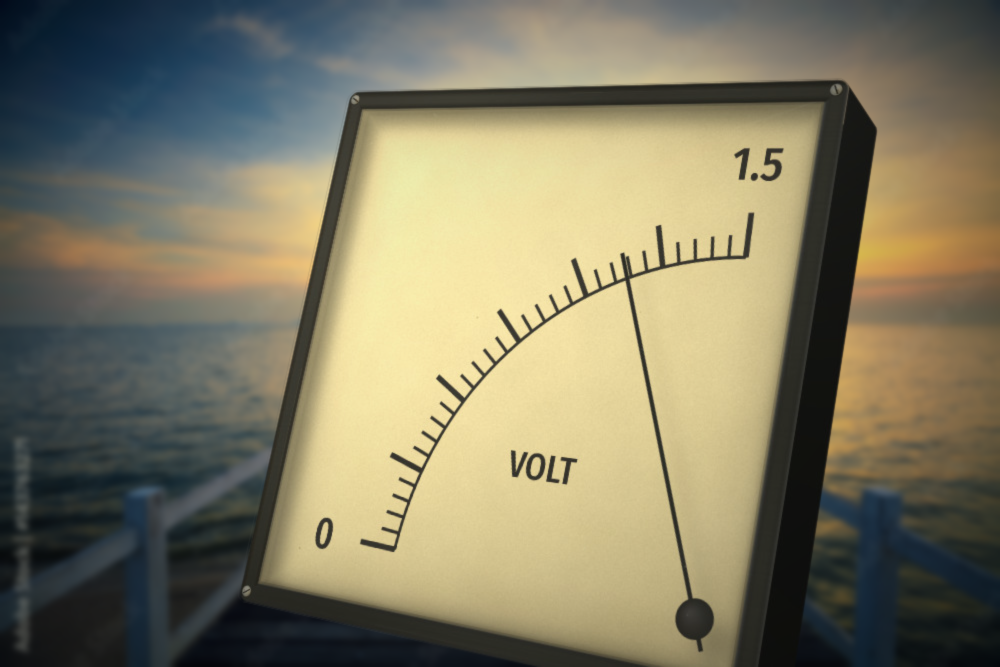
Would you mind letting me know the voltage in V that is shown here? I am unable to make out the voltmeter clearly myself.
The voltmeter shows 1.15 V
